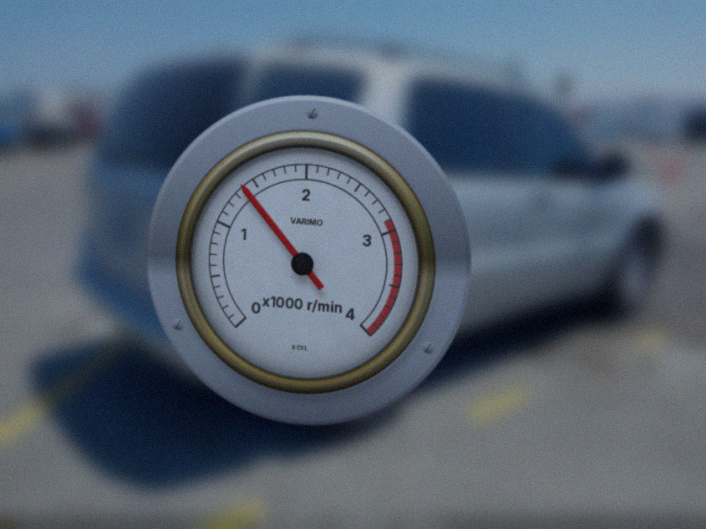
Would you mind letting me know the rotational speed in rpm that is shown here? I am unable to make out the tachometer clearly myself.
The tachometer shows 1400 rpm
